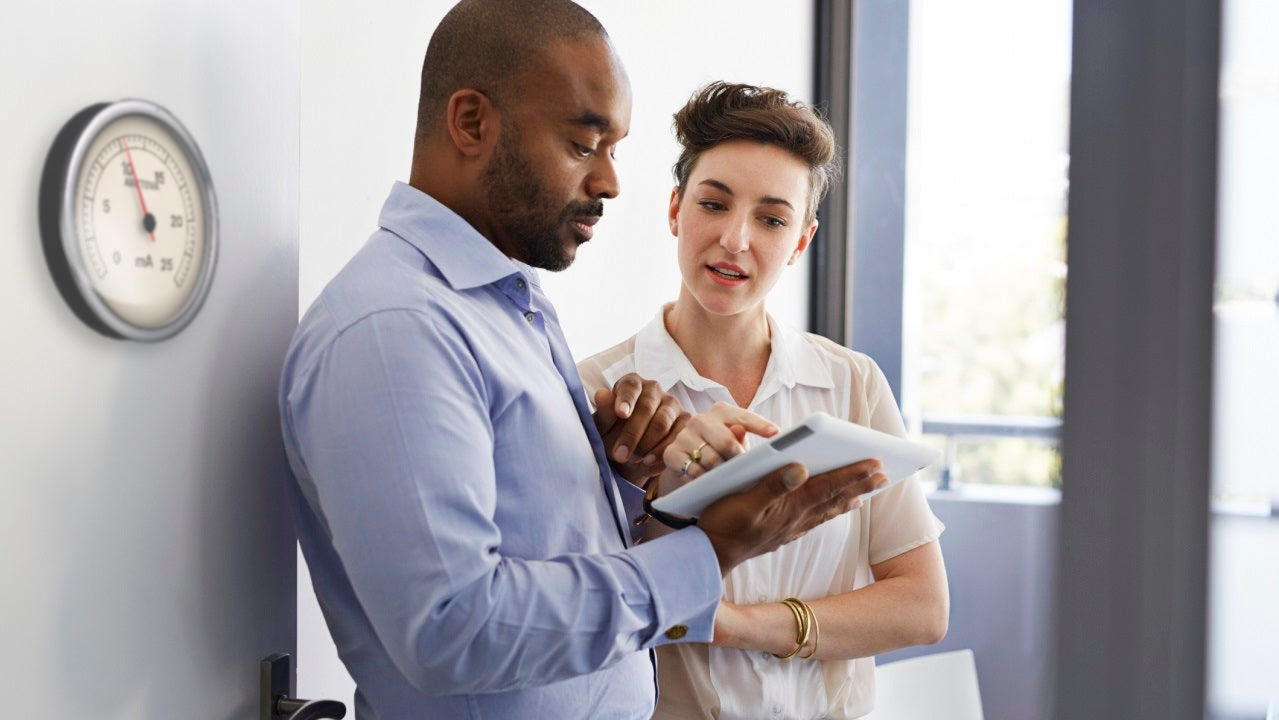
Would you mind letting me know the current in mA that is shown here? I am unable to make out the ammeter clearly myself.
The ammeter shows 10 mA
